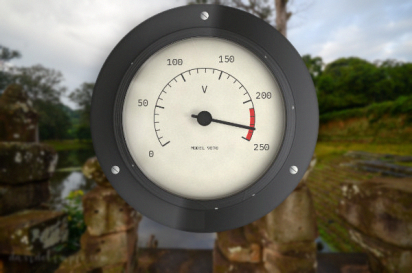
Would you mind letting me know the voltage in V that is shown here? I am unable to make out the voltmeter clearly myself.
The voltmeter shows 235 V
